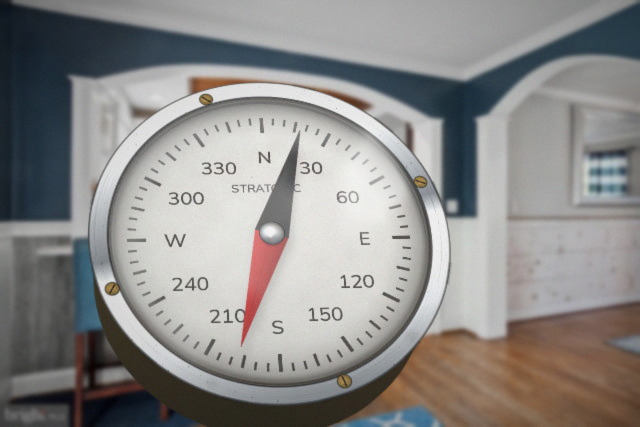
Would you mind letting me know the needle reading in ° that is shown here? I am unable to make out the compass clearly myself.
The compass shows 197.5 °
